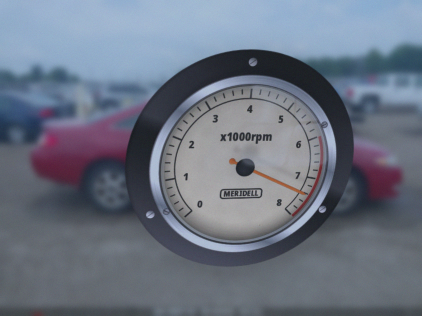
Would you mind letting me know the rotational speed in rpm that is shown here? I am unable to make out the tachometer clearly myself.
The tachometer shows 7400 rpm
